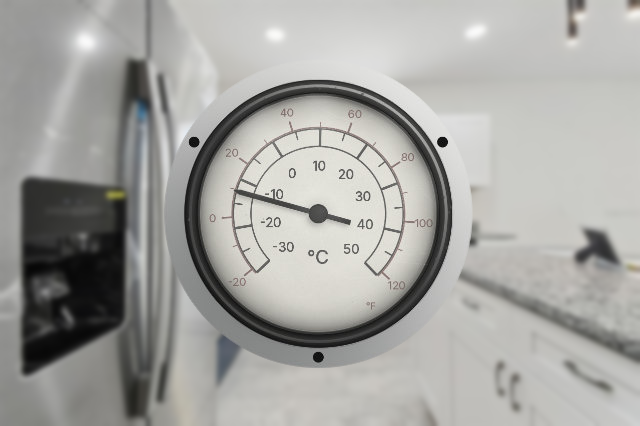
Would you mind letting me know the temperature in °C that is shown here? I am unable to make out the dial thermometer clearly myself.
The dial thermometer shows -12.5 °C
